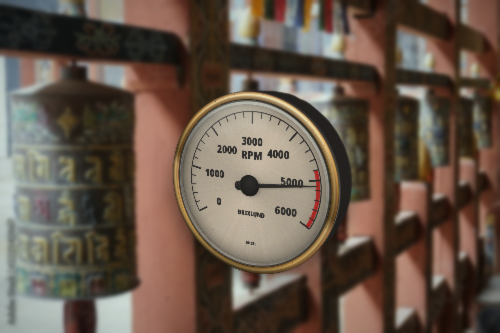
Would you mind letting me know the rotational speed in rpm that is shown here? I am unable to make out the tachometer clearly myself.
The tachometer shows 5100 rpm
